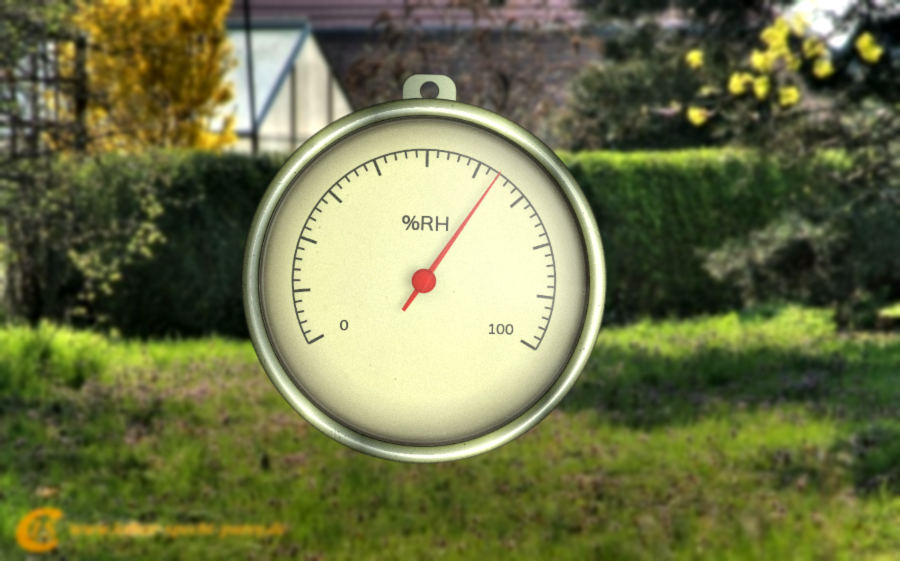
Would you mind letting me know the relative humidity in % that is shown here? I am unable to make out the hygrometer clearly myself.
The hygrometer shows 64 %
